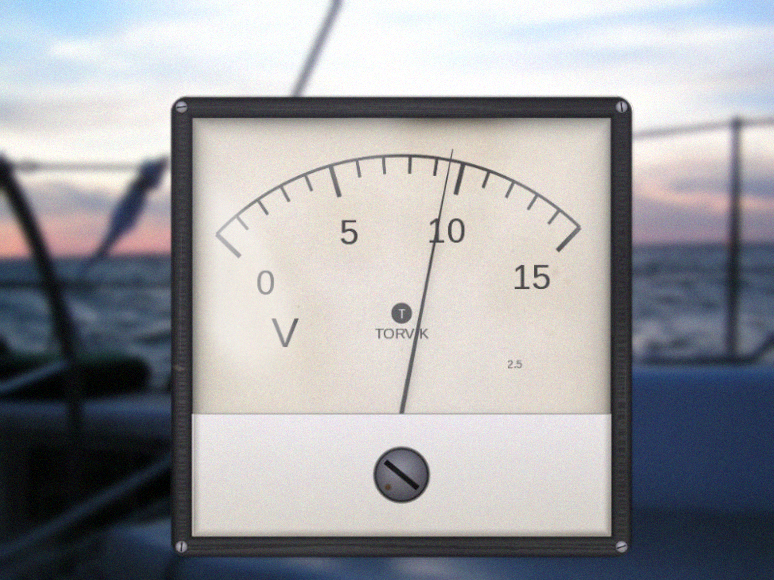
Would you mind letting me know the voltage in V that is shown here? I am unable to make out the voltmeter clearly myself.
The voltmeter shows 9.5 V
